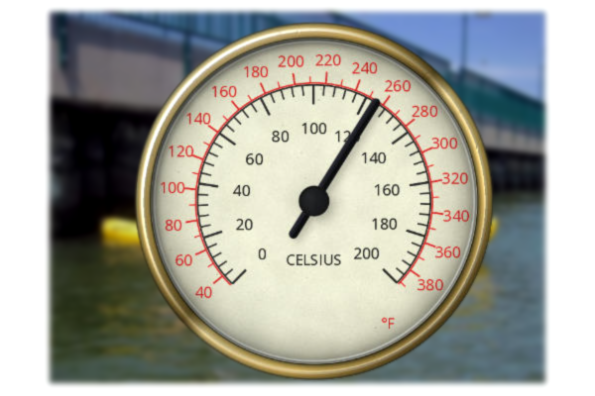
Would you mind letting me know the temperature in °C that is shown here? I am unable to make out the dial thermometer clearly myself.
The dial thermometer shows 124 °C
